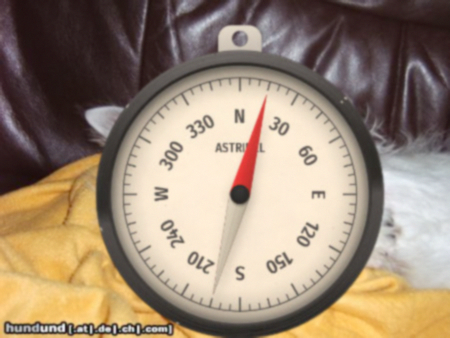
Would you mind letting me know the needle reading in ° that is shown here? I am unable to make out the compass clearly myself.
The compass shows 15 °
